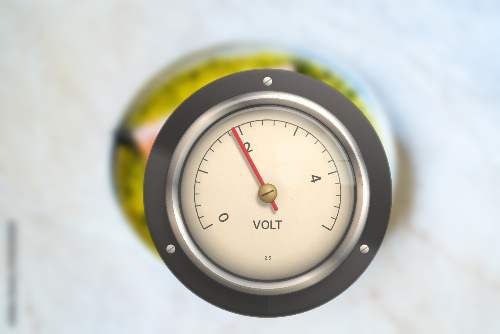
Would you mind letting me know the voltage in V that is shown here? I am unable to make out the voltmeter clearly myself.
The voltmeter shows 1.9 V
